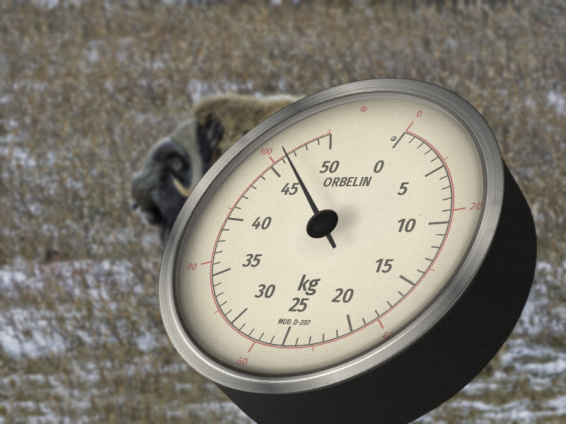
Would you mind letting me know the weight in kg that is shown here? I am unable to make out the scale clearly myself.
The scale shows 46.5 kg
